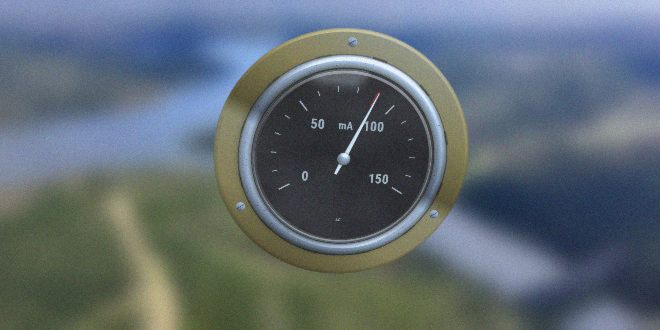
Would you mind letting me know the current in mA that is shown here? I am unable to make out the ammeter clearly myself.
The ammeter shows 90 mA
